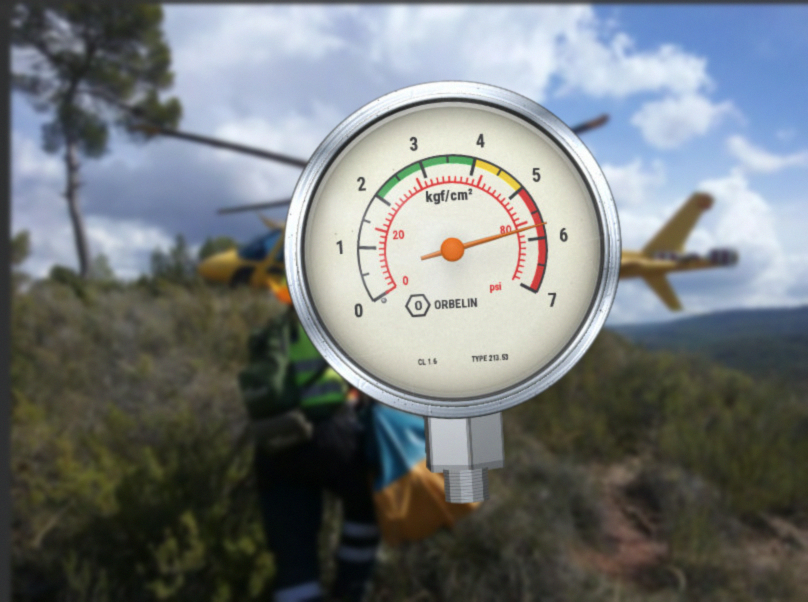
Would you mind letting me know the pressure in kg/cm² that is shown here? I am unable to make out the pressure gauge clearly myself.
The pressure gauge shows 5.75 kg/cm²
